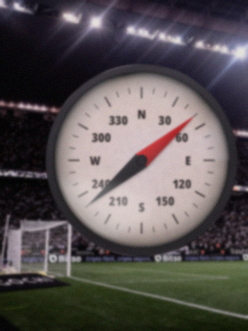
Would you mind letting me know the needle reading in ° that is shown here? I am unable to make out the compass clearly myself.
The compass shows 50 °
